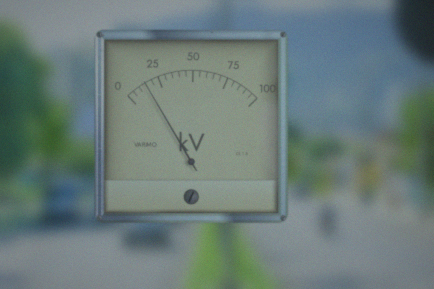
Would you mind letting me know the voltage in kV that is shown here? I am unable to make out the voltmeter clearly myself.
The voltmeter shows 15 kV
